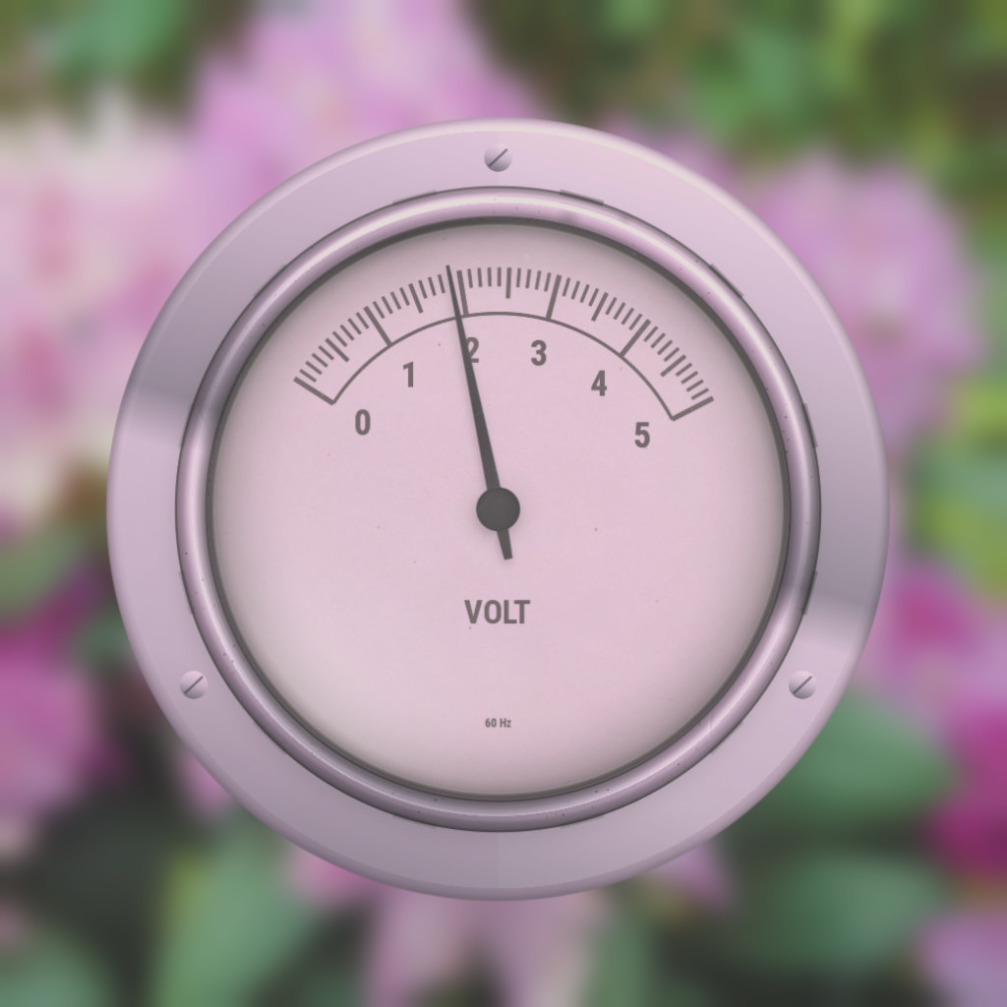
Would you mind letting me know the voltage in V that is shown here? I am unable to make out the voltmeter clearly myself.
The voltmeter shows 1.9 V
